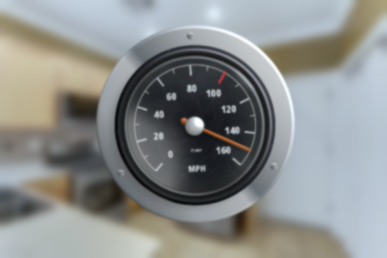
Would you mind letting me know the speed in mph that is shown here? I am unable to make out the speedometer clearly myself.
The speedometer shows 150 mph
